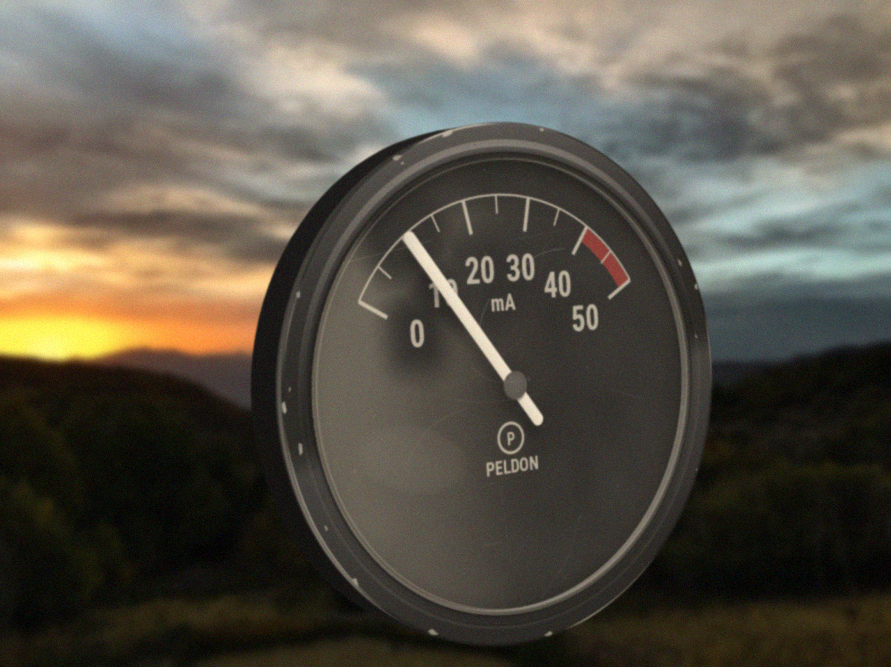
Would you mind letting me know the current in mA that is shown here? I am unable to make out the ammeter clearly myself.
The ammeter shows 10 mA
